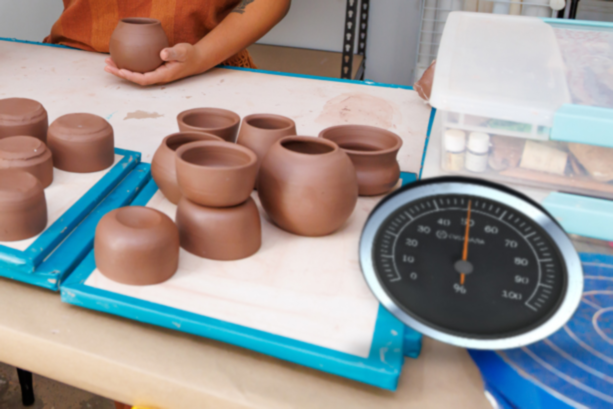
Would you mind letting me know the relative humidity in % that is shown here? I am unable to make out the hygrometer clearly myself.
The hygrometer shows 50 %
